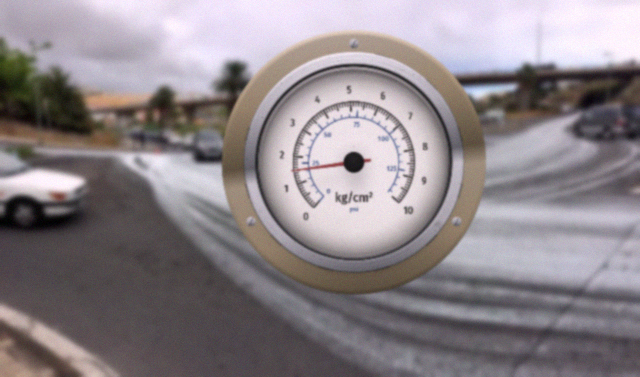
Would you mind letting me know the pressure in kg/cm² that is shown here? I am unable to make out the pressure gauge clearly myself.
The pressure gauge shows 1.5 kg/cm²
